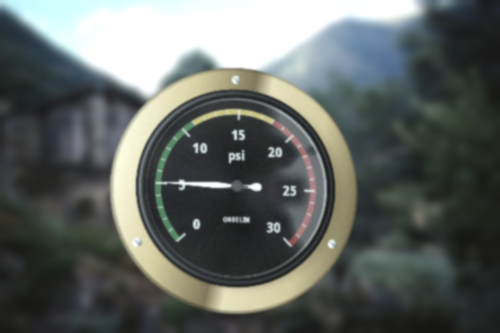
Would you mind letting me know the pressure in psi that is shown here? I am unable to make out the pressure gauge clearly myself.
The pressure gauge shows 5 psi
